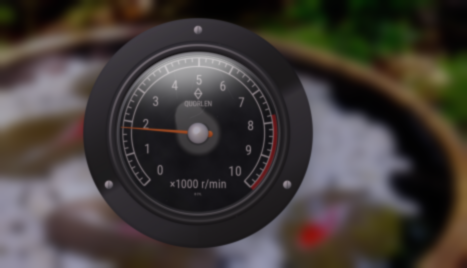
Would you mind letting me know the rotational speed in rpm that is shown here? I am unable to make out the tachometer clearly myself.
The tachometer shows 1800 rpm
